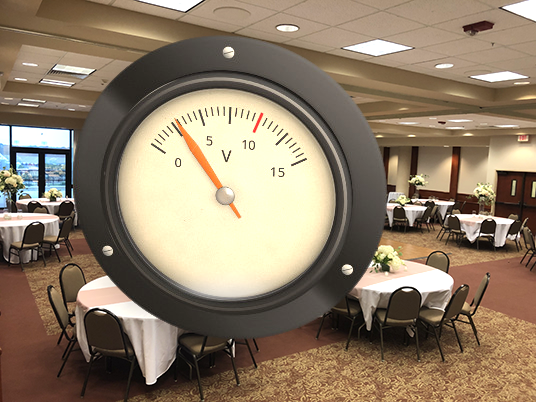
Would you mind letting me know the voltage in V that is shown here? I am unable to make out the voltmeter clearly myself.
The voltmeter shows 3 V
